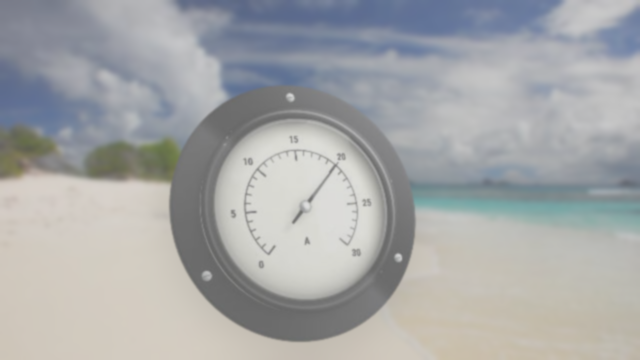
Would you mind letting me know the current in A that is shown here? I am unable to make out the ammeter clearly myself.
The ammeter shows 20 A
